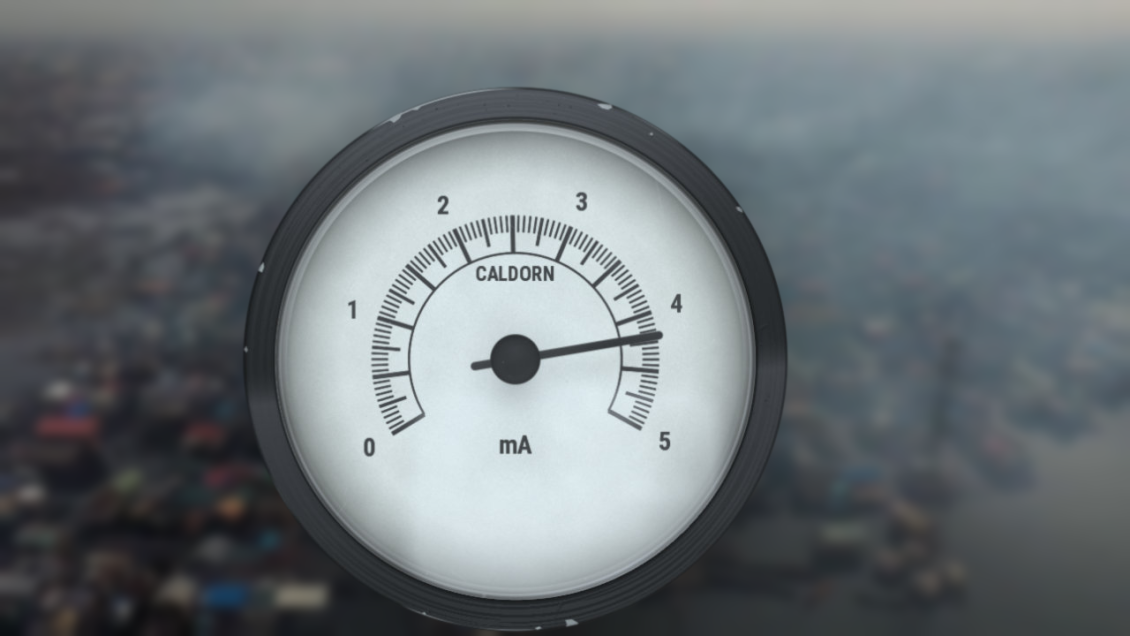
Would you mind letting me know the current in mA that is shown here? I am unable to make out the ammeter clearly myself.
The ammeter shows 4.2 mA
